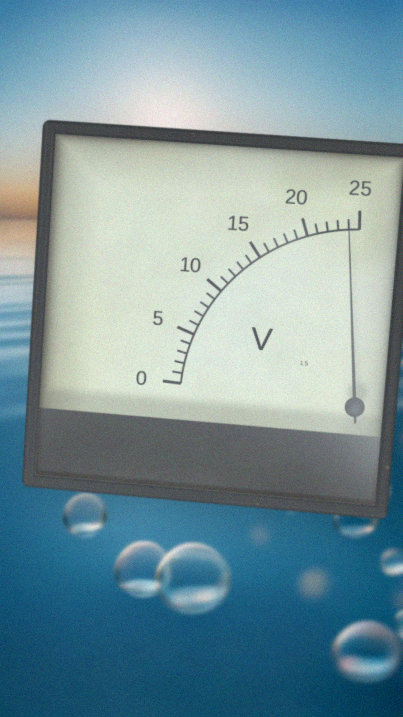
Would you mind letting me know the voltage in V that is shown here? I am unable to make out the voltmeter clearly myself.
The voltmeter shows 24 V
